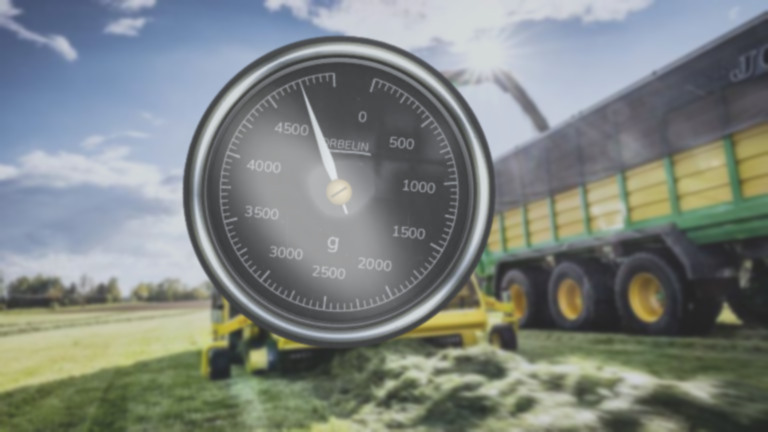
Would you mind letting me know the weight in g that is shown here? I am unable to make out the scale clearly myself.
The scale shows 4750 g
